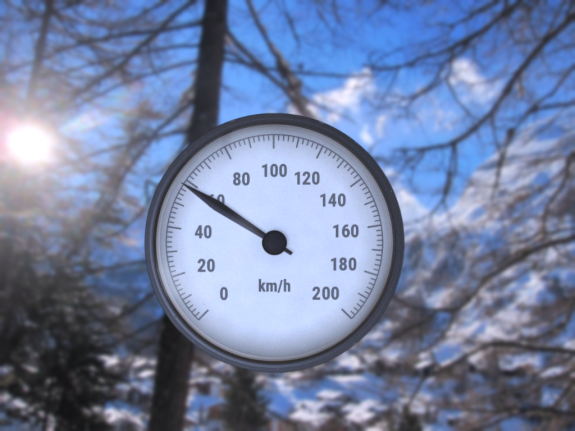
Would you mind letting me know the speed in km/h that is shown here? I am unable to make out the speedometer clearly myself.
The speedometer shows 58 km/h
